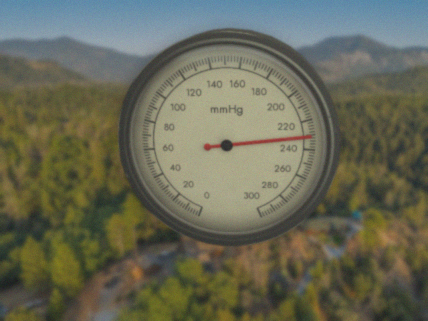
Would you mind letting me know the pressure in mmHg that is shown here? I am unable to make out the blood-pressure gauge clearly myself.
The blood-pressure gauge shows 230 mmHg
